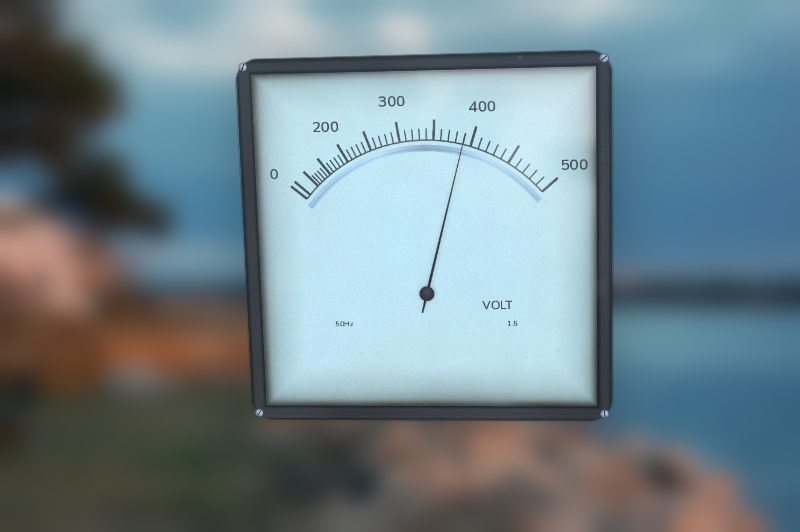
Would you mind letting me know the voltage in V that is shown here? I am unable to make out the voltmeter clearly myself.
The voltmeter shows 390 V
